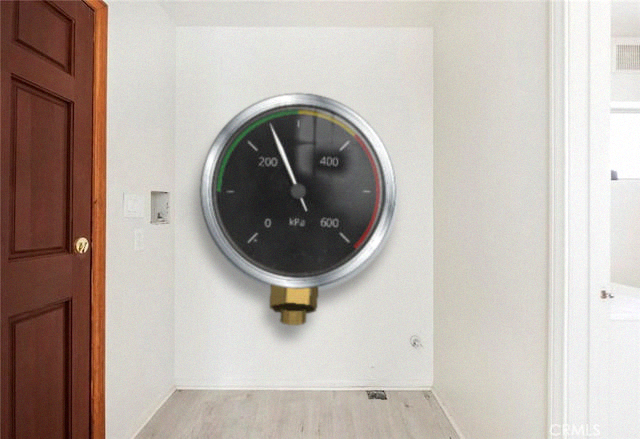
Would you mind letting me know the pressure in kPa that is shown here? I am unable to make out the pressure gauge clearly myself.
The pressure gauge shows 250 kPa
